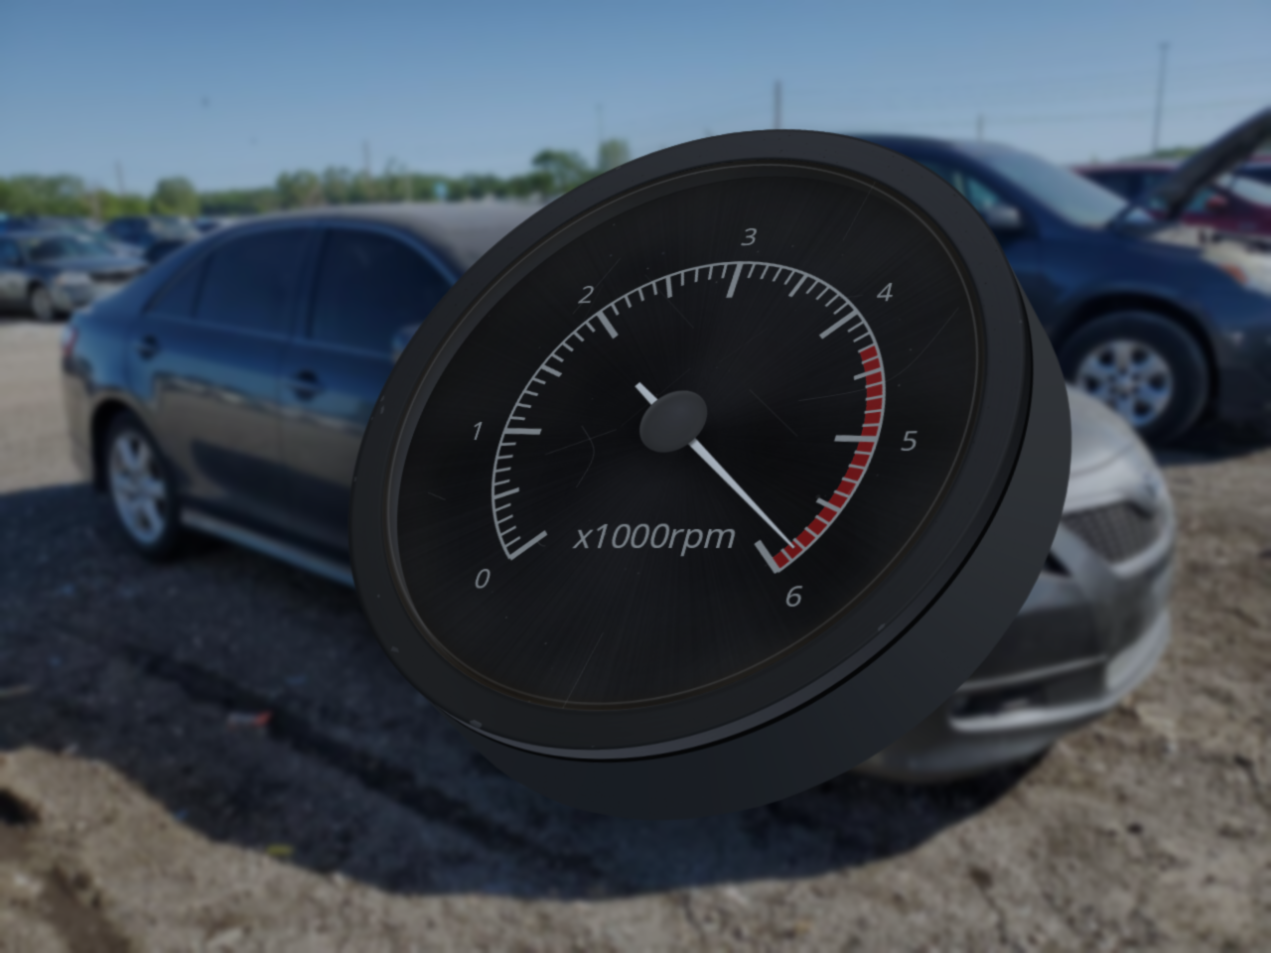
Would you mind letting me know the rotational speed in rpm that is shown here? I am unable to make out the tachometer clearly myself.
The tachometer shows 5850 rpm
